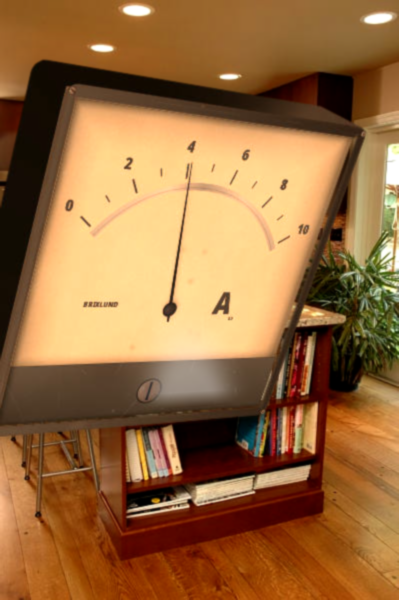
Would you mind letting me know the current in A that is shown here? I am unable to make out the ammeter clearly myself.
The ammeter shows 4 A
